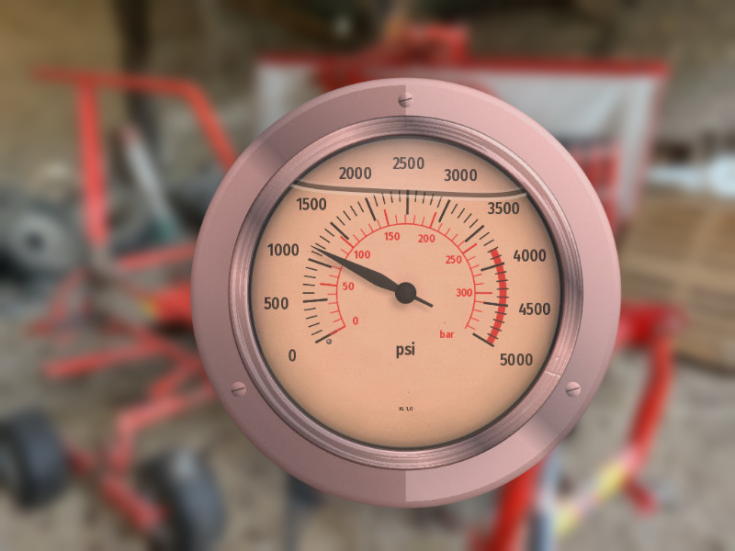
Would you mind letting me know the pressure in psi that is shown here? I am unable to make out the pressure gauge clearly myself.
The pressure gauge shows 1150 psi
